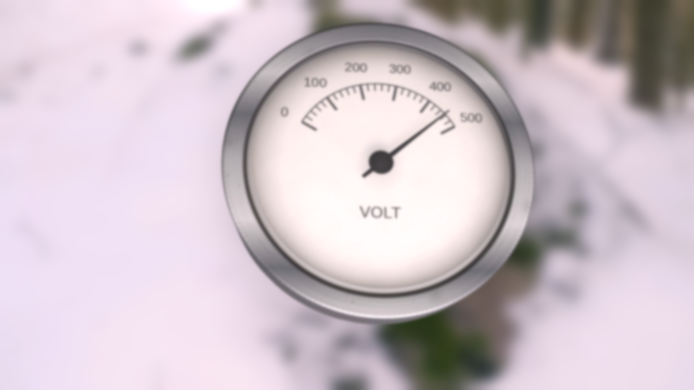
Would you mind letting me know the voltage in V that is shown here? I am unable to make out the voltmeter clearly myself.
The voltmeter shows 460 V
